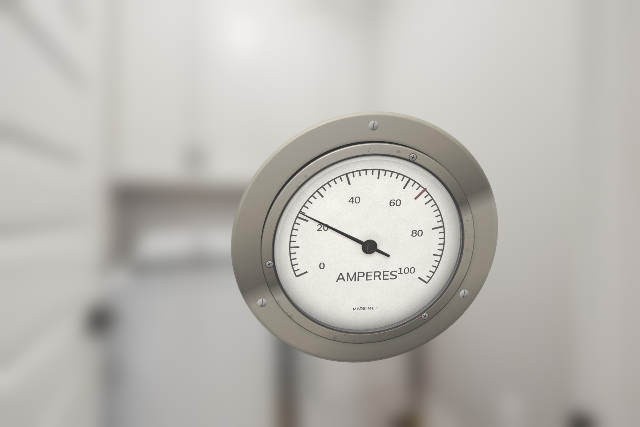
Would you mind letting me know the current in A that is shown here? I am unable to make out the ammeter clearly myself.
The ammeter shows 22 A
